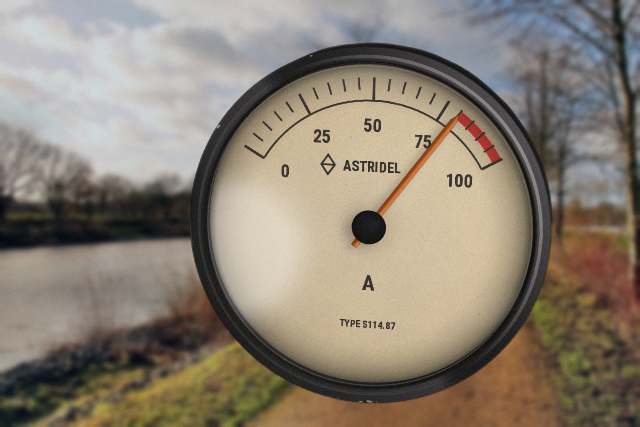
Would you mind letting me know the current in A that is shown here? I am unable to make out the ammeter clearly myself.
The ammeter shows 80 A
